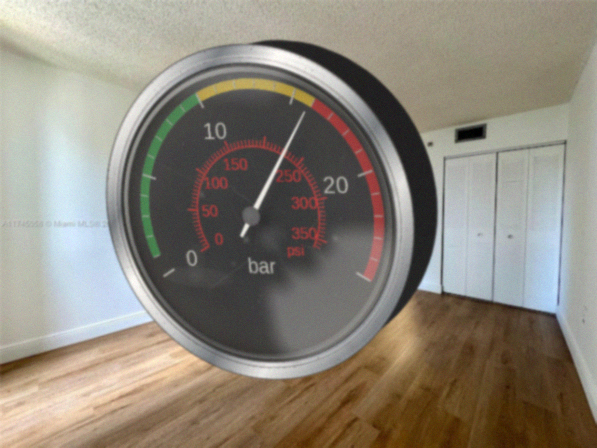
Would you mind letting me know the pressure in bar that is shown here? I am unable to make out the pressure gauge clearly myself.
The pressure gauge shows 16 bar
